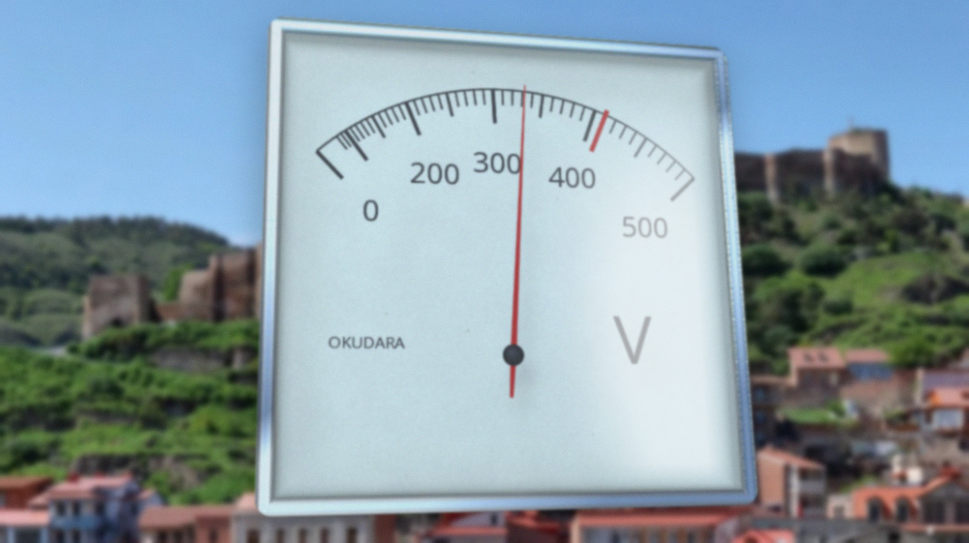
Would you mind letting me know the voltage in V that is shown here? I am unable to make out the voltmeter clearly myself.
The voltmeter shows 330 V
